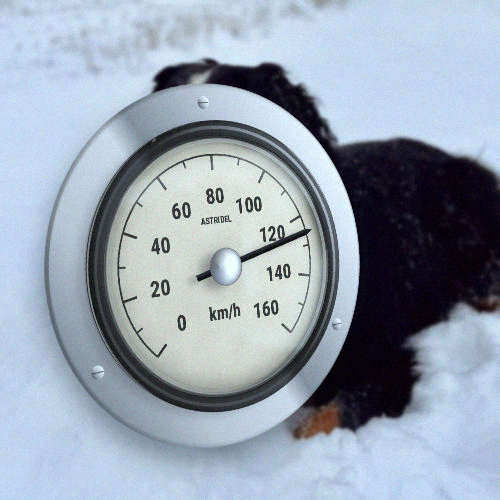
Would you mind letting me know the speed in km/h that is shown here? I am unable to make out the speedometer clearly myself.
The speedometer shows 125 km/h
